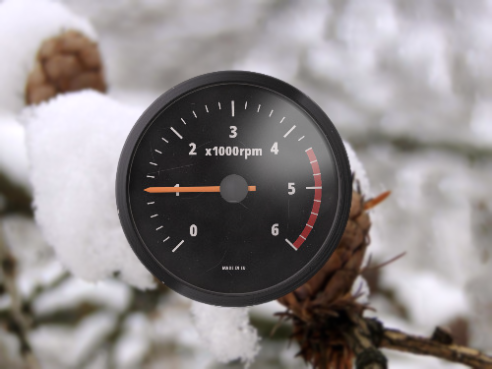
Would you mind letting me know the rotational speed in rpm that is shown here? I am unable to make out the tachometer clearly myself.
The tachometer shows 1000 rpm
